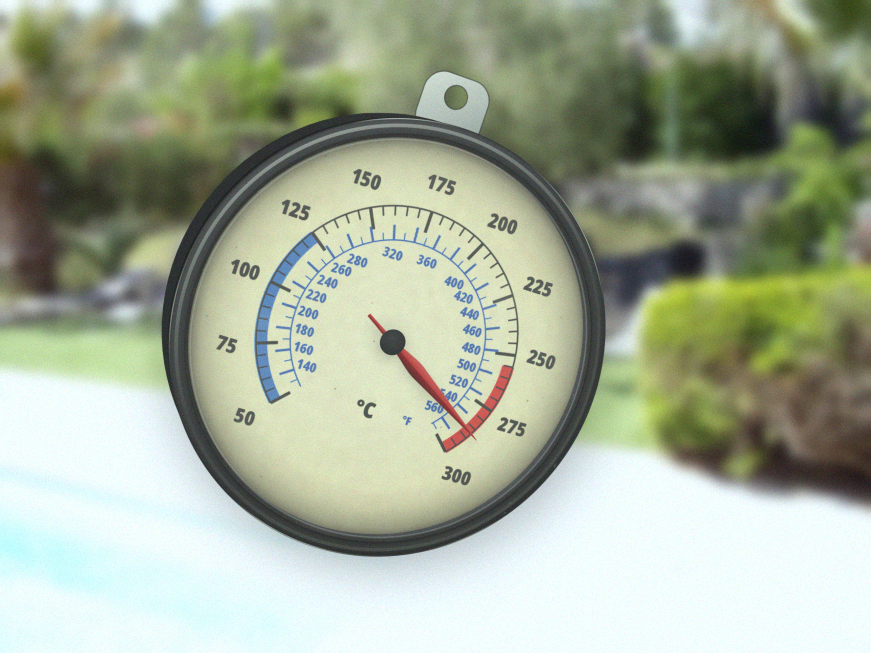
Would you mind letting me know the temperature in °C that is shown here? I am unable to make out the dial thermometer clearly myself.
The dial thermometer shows 287.5 °C
